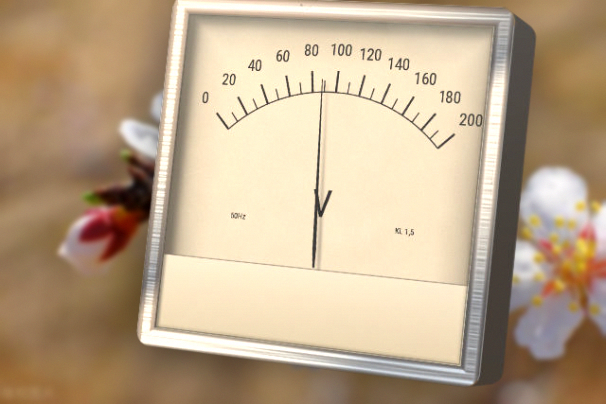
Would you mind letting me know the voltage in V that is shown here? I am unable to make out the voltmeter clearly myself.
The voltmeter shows 90 V
